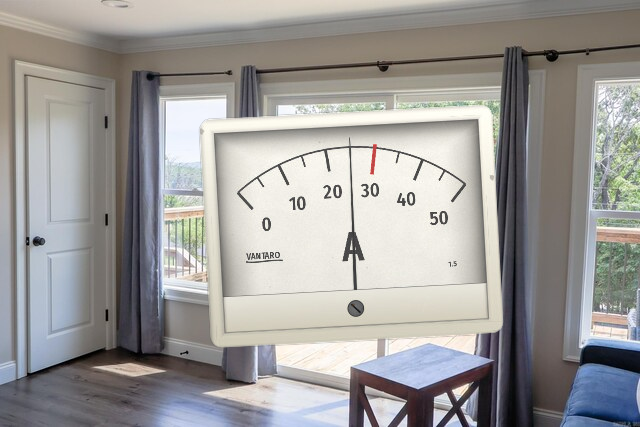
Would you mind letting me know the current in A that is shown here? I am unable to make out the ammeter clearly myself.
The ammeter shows 25 A
